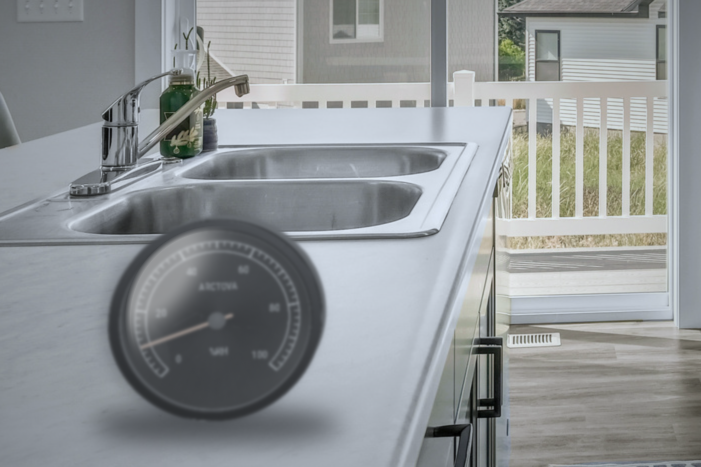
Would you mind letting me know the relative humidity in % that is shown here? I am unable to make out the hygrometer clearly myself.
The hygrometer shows 10 %
